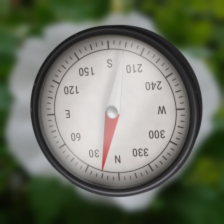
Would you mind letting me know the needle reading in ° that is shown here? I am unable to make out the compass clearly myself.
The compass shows 15 °
